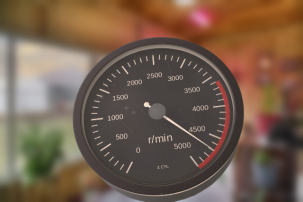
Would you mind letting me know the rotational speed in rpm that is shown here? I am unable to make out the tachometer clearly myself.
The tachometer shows 4700 rpm
